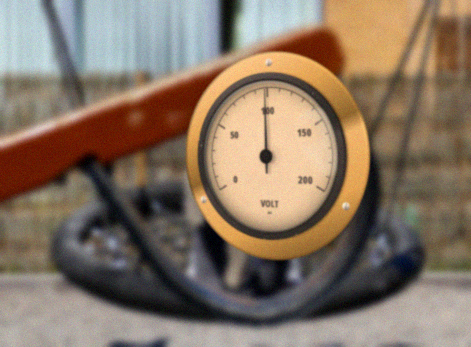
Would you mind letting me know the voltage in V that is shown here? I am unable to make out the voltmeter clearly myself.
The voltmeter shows 100 V
